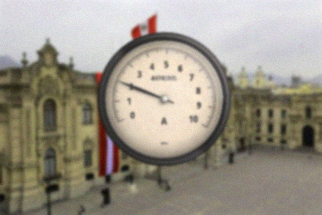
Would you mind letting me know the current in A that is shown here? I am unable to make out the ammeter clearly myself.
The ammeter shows 2 A
